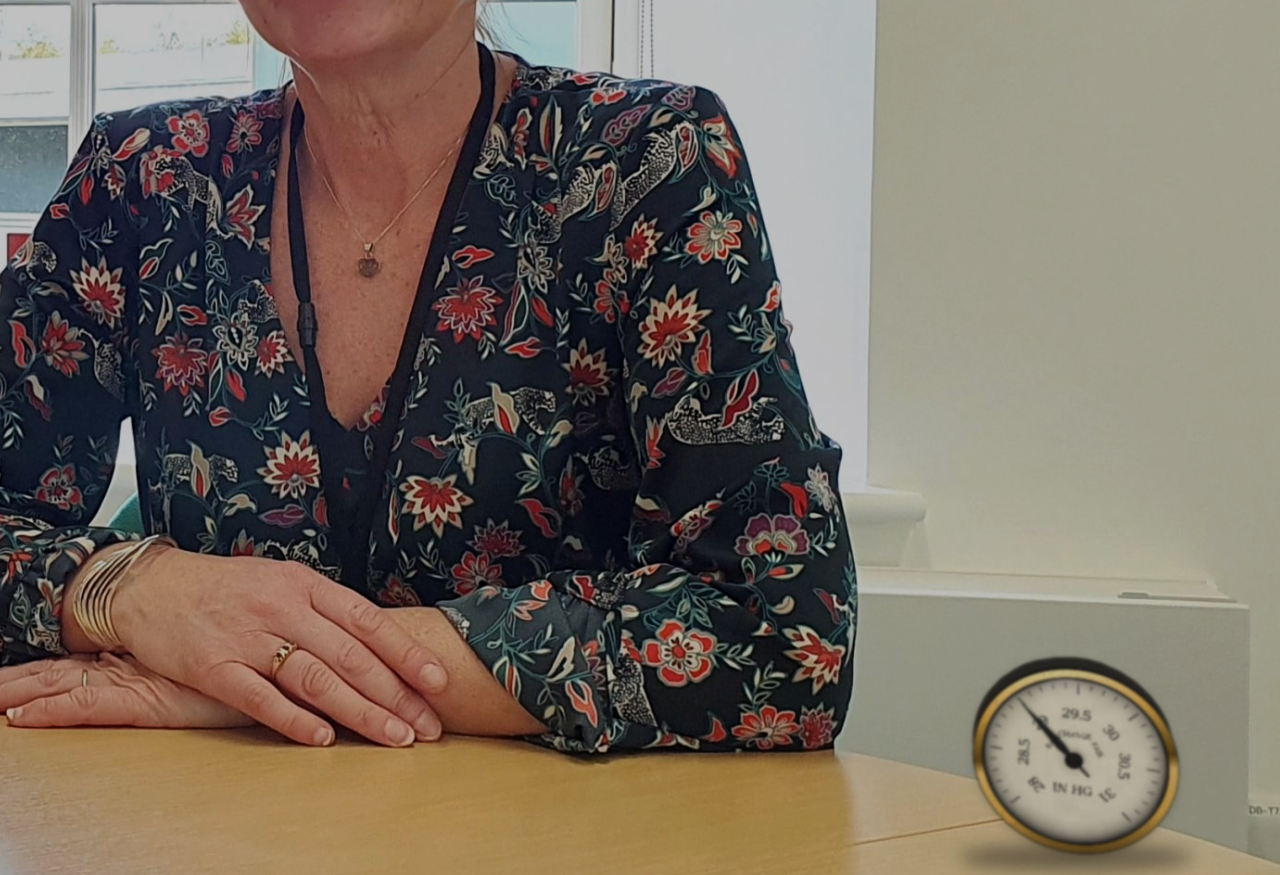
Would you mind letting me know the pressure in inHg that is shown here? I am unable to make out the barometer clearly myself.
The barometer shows 29 inHg
